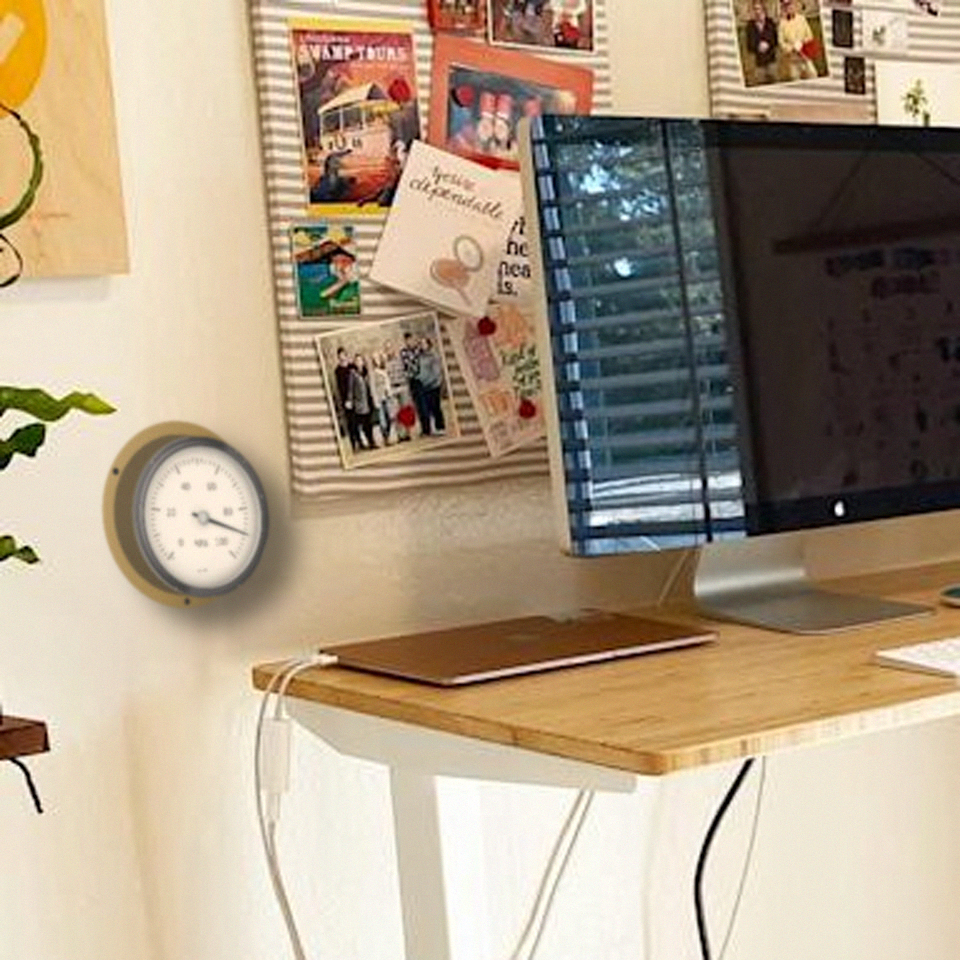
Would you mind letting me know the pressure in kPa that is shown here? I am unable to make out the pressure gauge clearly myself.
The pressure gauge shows 90 kPa
